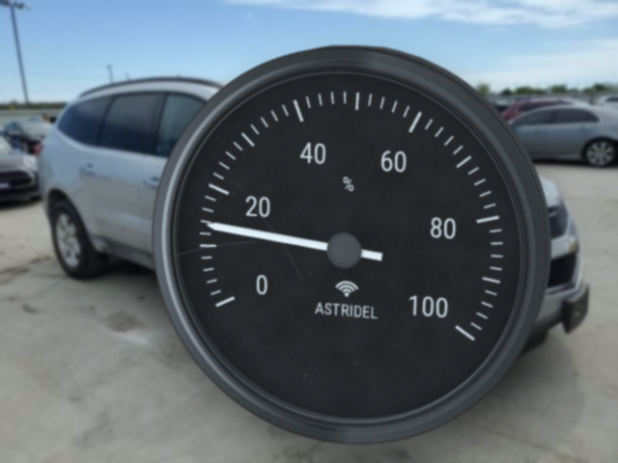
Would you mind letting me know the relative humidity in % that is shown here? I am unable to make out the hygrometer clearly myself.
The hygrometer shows 14 %
